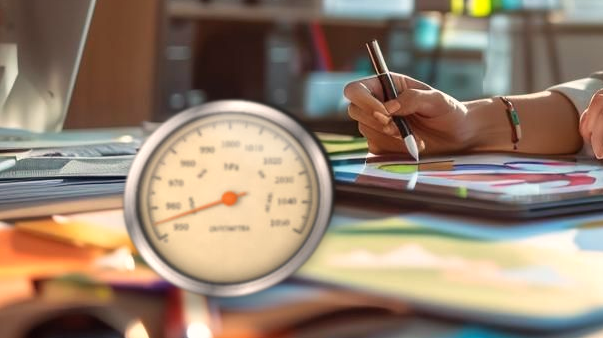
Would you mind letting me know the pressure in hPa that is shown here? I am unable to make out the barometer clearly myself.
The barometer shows 955 hPa
